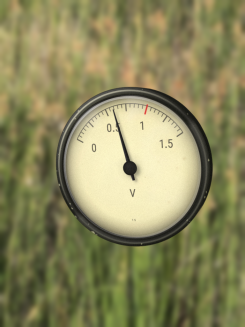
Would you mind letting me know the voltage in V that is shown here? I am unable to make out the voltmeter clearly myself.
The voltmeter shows 0.6 V
